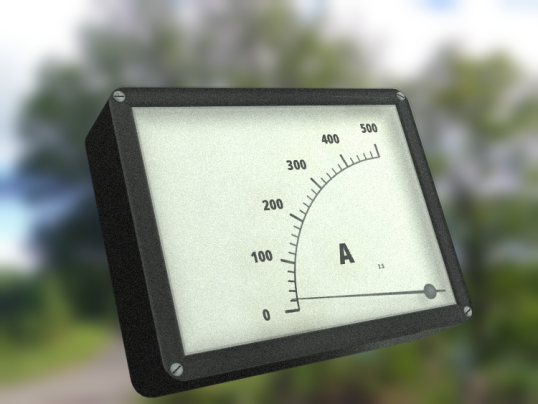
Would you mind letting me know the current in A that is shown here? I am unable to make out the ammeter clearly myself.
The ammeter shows 20 A
